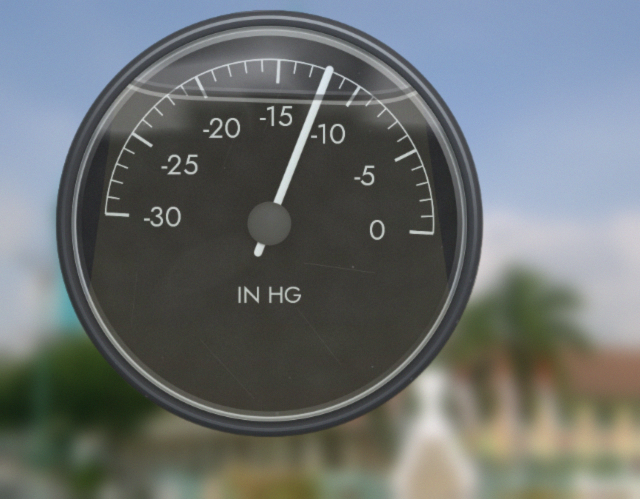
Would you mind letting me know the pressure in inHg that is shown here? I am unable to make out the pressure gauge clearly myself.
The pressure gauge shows -12 inHg
